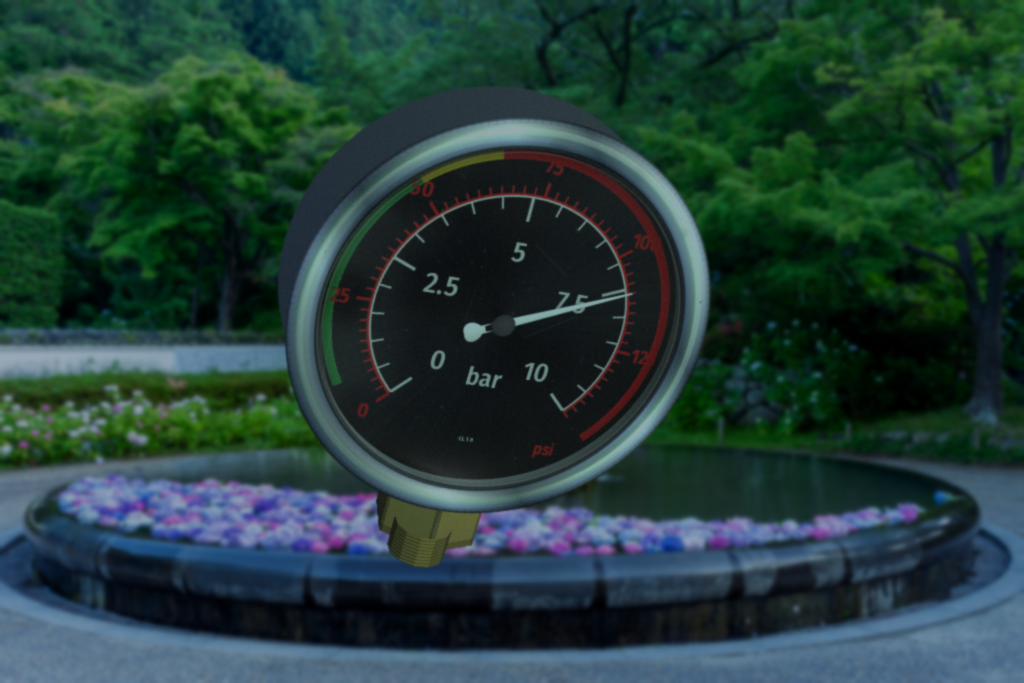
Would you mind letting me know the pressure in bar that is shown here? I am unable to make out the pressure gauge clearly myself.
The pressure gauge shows 7.5 bar
